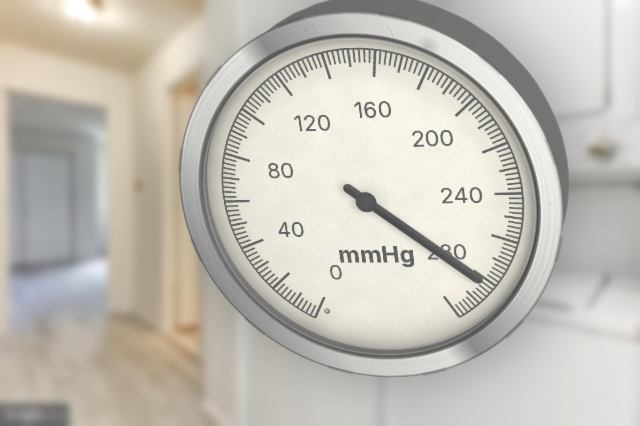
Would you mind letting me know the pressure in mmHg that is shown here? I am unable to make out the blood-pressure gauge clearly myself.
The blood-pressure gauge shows 280 mmHg
